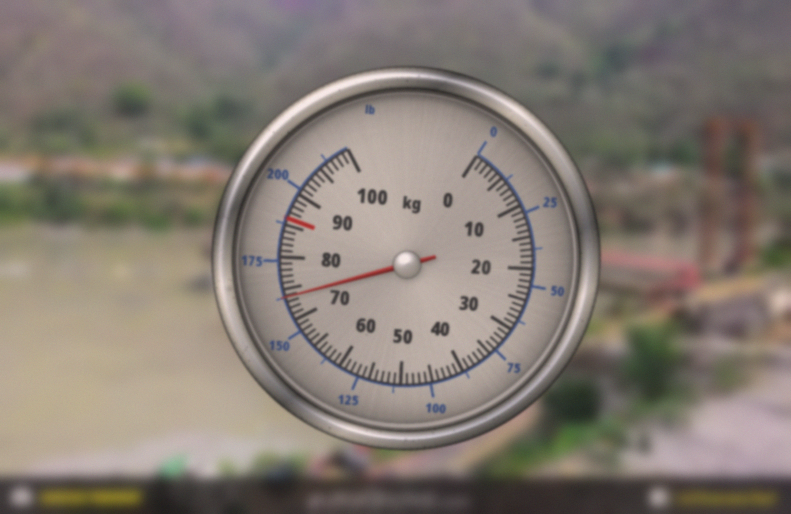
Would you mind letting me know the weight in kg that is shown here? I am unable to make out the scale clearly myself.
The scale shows 74 kg
